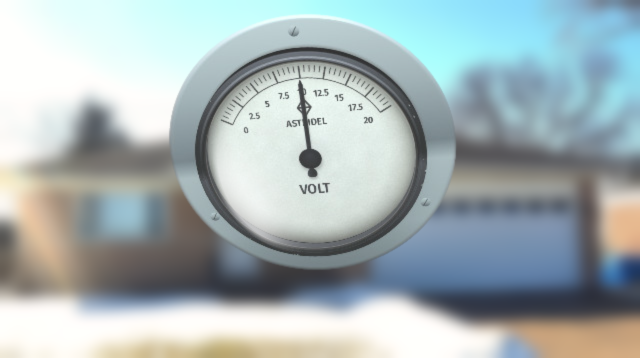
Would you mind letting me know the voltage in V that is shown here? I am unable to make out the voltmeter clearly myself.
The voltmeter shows 10 V
